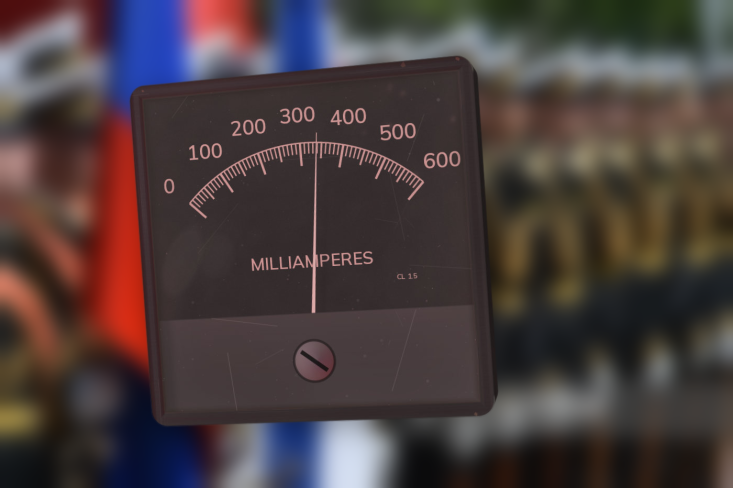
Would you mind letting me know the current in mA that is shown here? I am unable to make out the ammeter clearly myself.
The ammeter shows 340 mA
